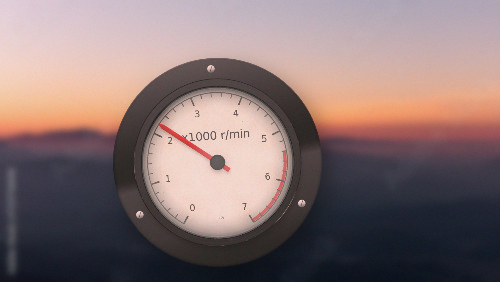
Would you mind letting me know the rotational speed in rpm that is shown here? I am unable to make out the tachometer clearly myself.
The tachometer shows 2200 rpm
